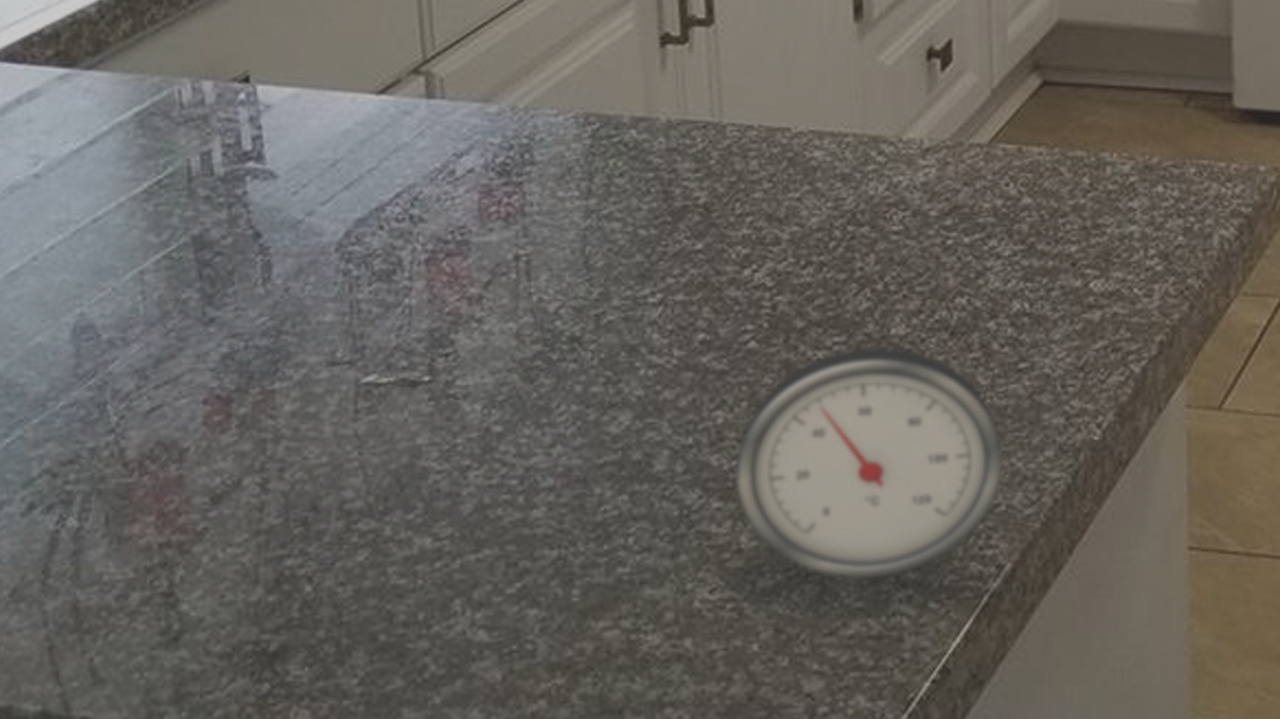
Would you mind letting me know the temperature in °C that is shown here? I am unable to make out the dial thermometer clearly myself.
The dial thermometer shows 48 °C
